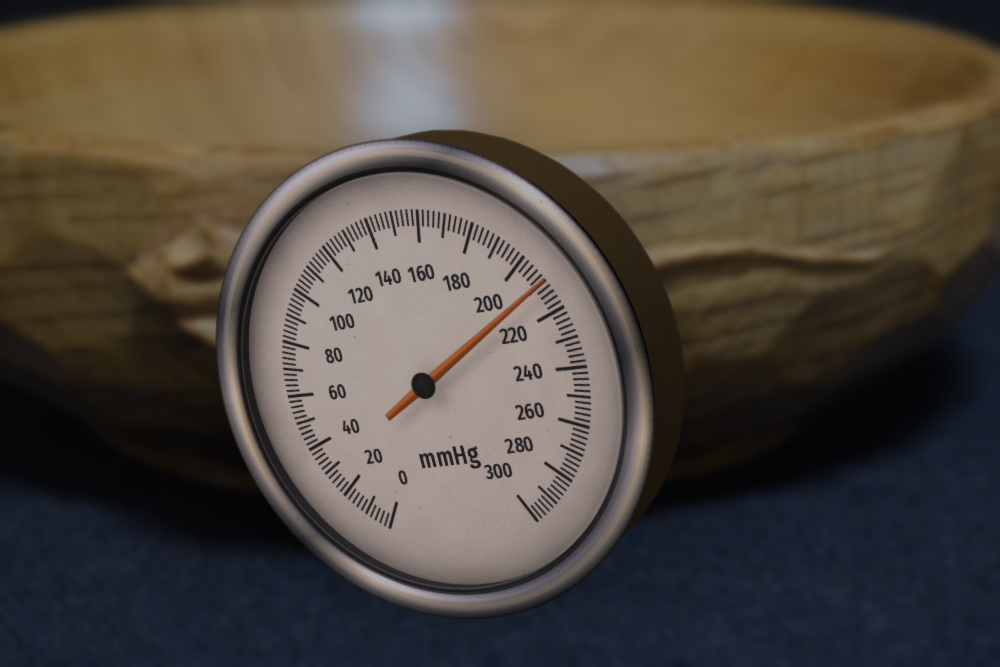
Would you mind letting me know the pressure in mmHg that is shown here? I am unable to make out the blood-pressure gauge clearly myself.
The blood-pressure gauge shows 210 mmHg
